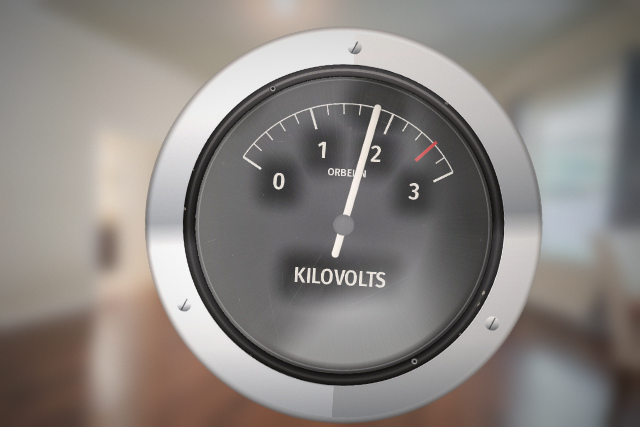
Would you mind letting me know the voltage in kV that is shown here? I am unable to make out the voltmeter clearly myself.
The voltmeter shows 1.8 kV
